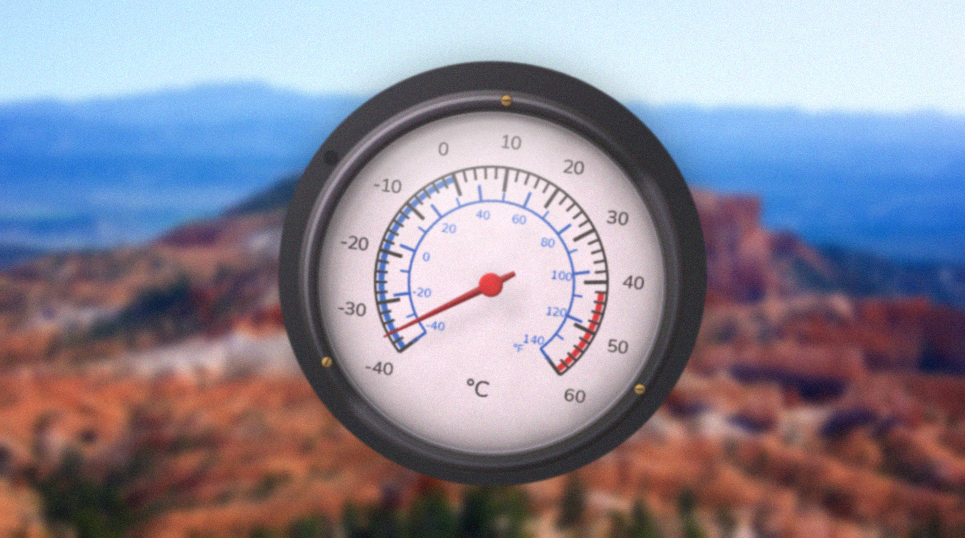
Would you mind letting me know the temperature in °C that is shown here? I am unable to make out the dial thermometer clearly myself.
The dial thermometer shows -36 °C
